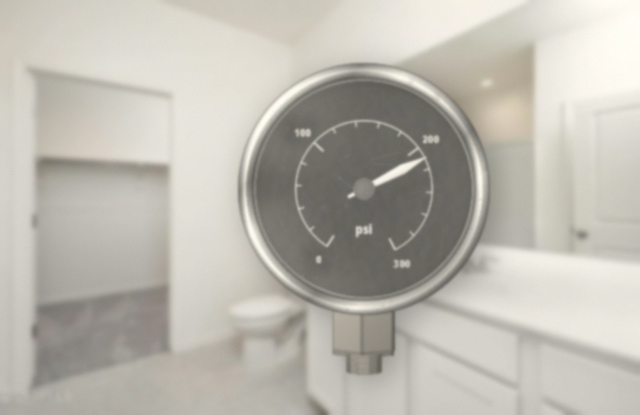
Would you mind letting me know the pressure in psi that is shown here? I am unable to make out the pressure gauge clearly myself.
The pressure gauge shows 210 psi
